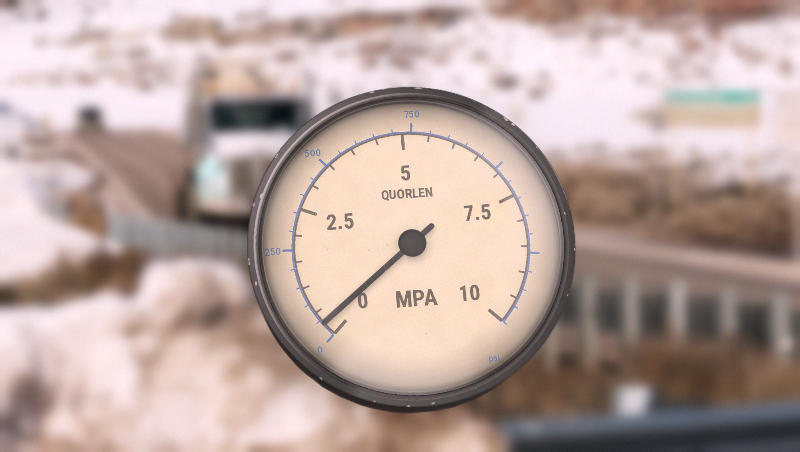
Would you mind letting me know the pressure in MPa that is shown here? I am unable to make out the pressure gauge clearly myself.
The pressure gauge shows 0.25 MPa
